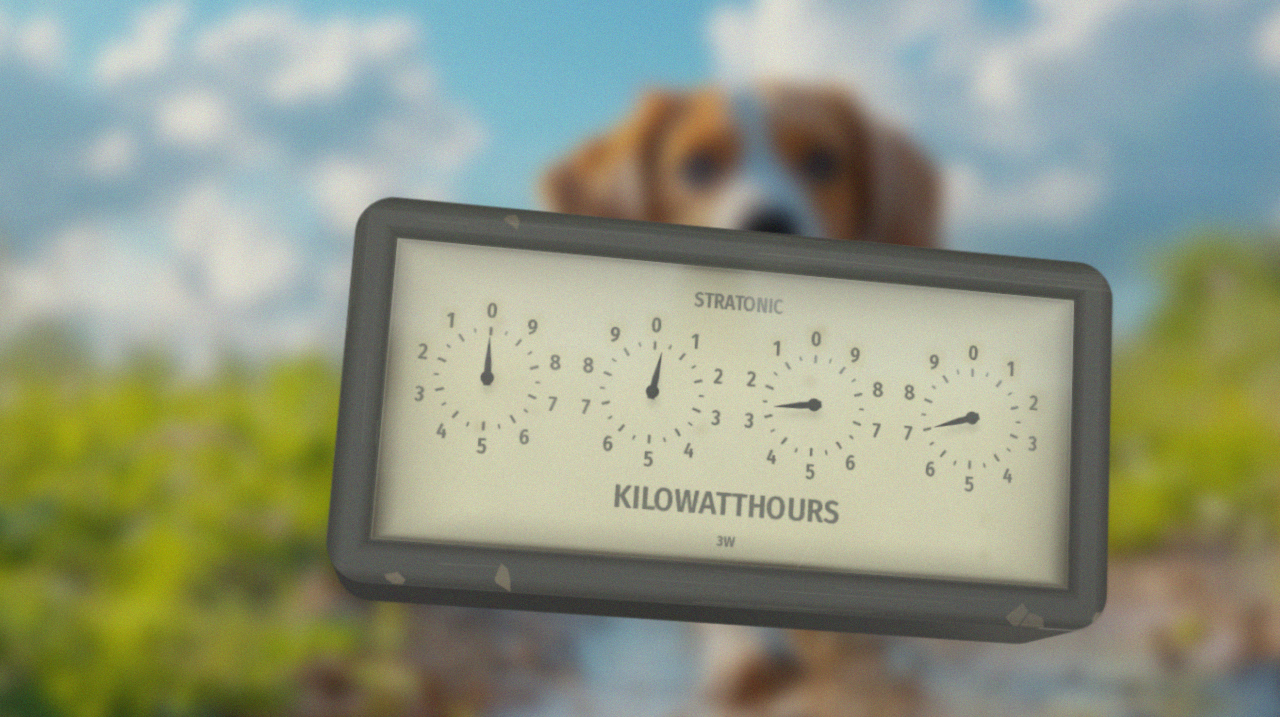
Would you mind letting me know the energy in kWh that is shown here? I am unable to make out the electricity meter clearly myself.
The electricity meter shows 27 kWh
